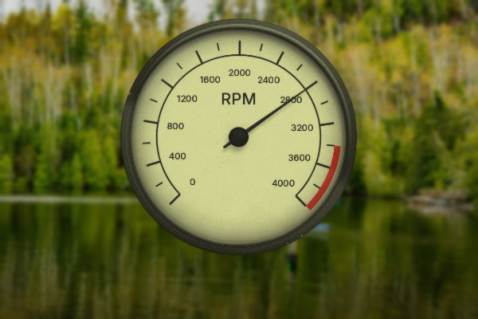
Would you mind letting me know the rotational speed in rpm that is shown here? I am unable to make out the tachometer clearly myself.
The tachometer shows 2800 rpm
